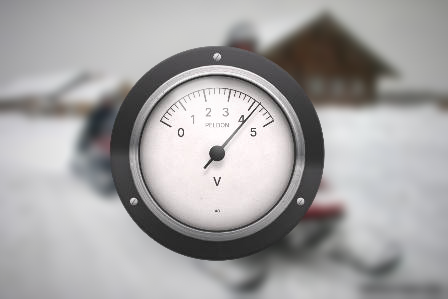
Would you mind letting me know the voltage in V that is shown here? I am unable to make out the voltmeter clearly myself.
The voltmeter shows 4.2 V
